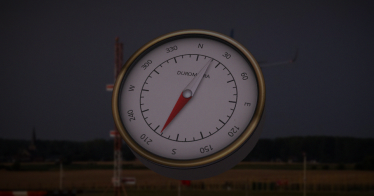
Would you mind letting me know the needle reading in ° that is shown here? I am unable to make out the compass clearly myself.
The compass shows 200 °
